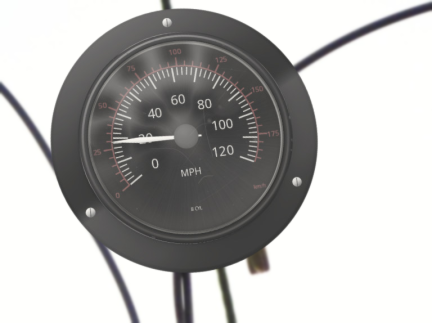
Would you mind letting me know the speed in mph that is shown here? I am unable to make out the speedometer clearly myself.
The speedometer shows 18 mph
